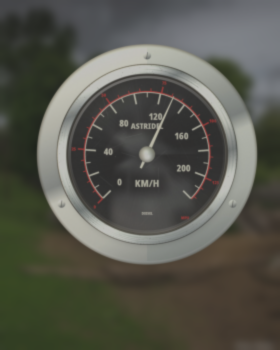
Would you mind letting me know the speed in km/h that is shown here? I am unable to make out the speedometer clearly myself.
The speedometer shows 130 km/h
